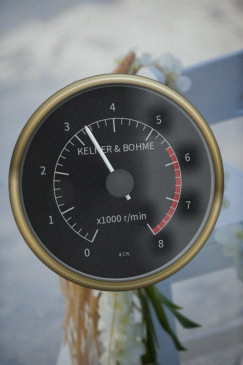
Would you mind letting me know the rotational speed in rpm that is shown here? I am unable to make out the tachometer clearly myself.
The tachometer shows 3300 rpm
